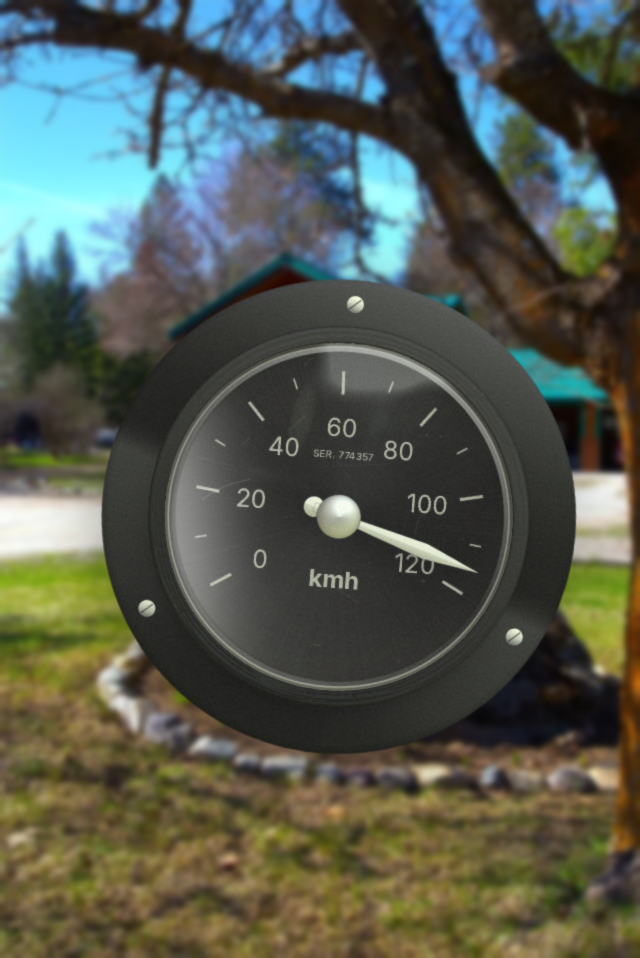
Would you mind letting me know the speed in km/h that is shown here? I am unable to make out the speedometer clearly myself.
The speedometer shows 115 km/h
